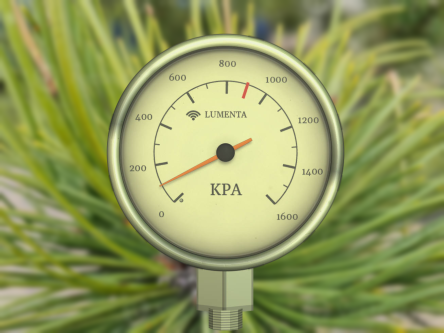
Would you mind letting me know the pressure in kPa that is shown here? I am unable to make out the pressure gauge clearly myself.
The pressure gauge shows 100 kPa
